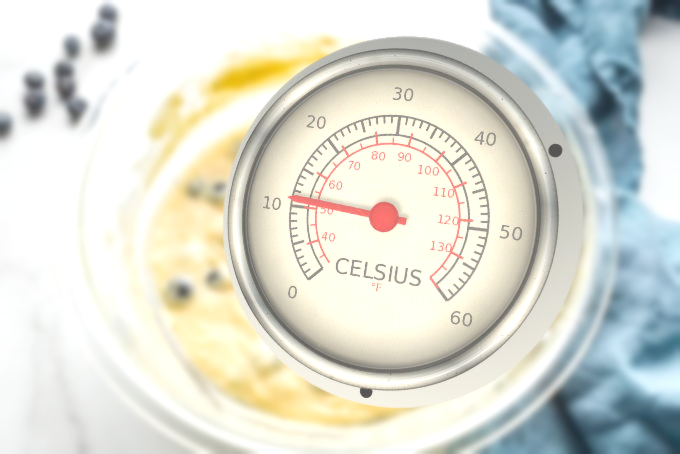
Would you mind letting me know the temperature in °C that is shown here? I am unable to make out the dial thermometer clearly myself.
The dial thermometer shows 11 °C
